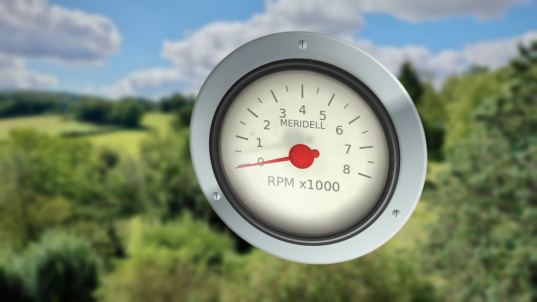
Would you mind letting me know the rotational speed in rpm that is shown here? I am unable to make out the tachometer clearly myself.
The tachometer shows 0 rpm
